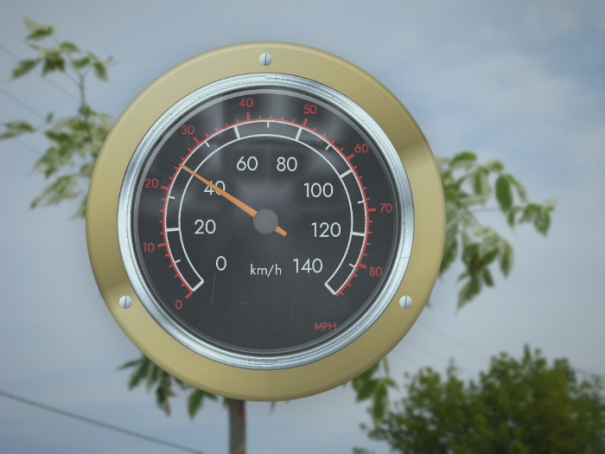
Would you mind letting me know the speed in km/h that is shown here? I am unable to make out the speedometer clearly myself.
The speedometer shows 40 km/h
